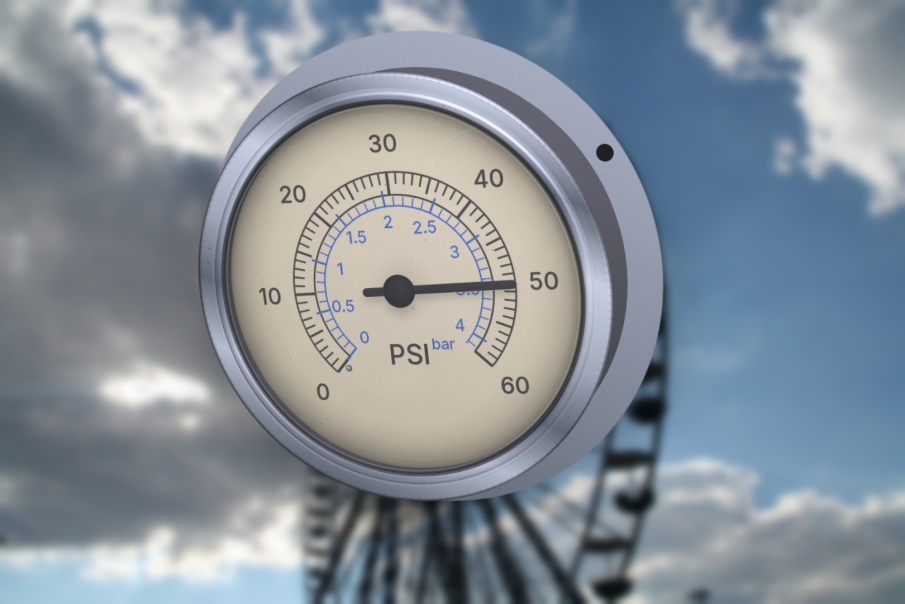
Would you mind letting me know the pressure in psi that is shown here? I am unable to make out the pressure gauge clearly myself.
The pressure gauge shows 50 psi
